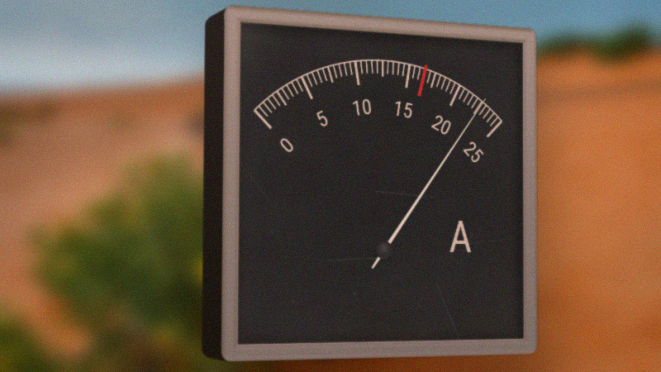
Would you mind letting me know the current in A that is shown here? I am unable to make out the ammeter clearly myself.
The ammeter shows 22.5 A
